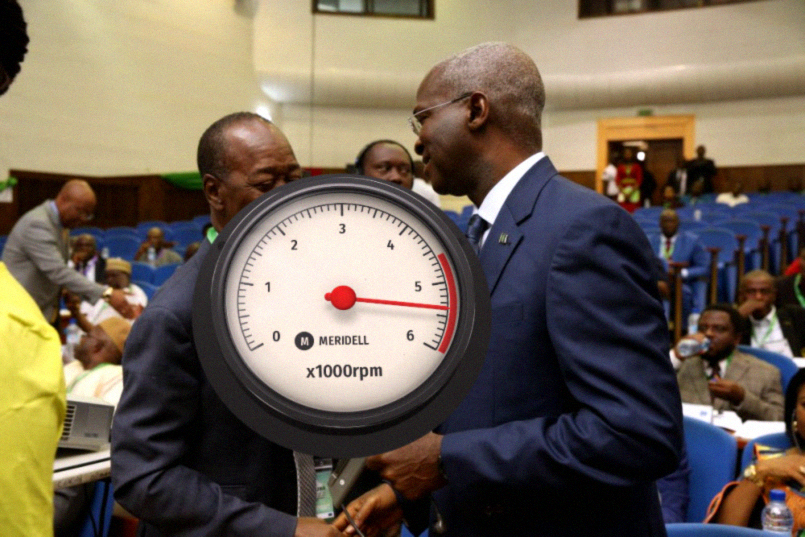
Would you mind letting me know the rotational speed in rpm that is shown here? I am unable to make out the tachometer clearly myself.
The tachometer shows 5400 rpm
